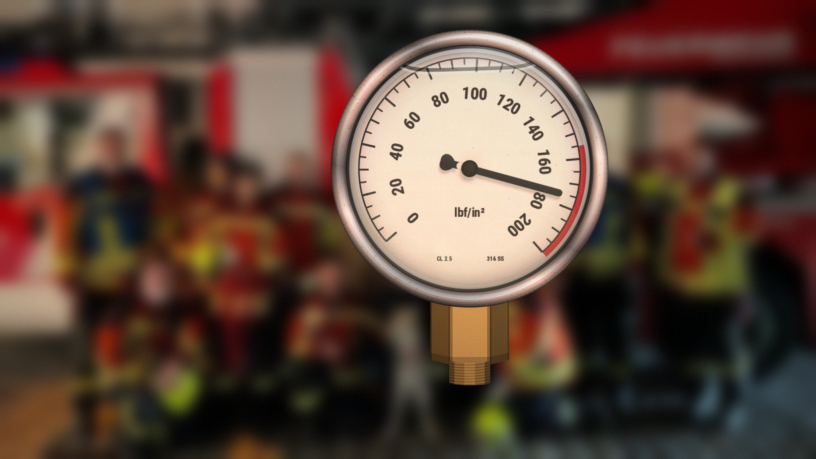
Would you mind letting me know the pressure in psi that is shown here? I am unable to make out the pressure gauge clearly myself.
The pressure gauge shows 175 psi
